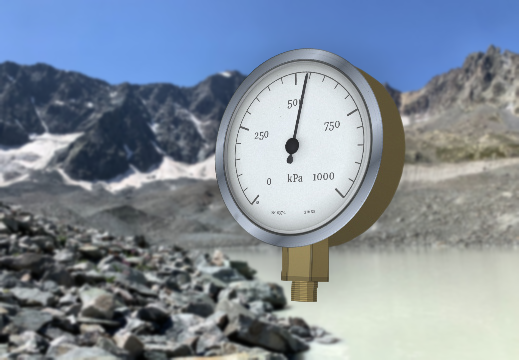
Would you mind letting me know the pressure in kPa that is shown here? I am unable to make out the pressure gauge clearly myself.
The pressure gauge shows 550 kPa
